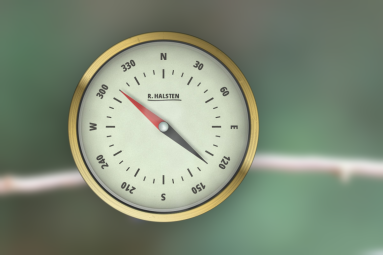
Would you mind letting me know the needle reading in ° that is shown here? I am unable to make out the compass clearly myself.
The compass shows 310 °
